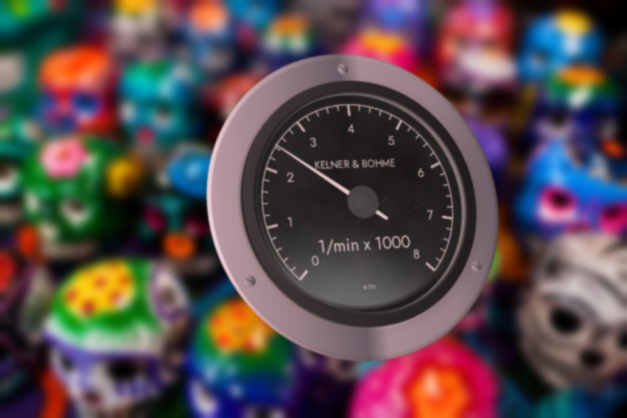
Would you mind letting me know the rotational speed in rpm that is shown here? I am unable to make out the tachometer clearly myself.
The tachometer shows 2400 rpm
